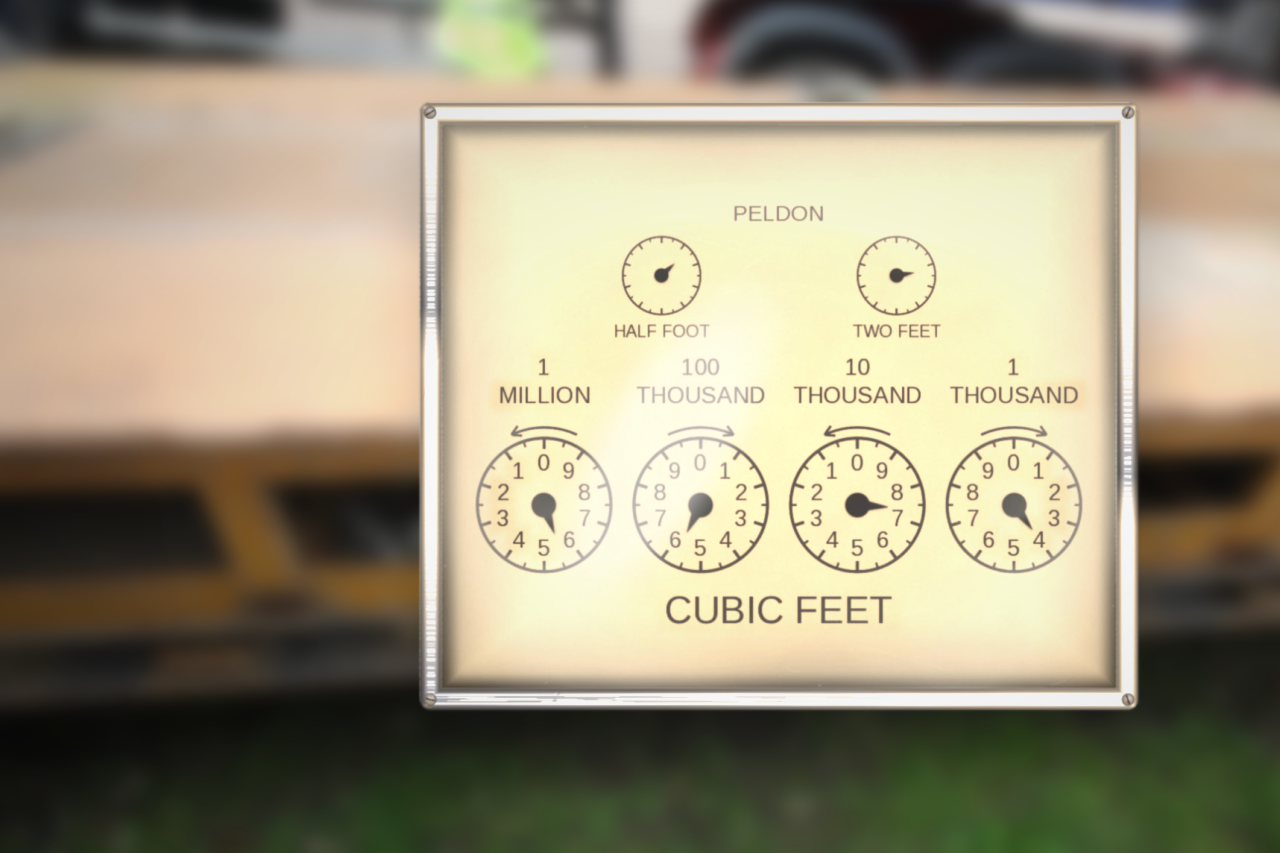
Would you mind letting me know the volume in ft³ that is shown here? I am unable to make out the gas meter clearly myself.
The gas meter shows 557400 ft³
